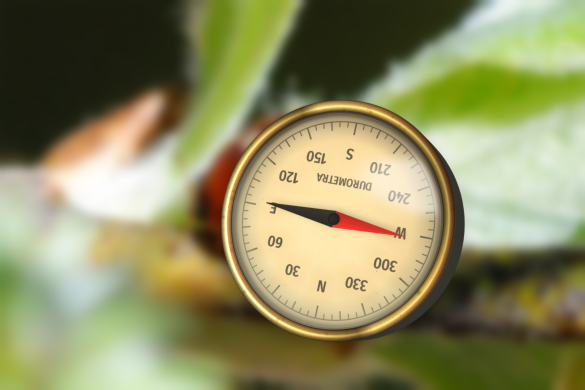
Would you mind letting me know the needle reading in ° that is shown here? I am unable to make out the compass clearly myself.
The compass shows 272.5 °
